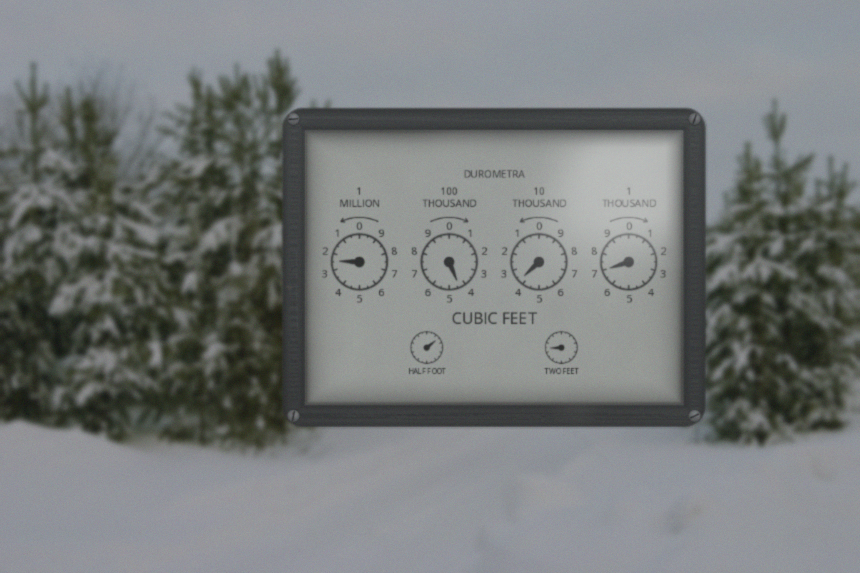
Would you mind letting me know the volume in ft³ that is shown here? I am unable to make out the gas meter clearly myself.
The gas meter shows 243700 ft³
